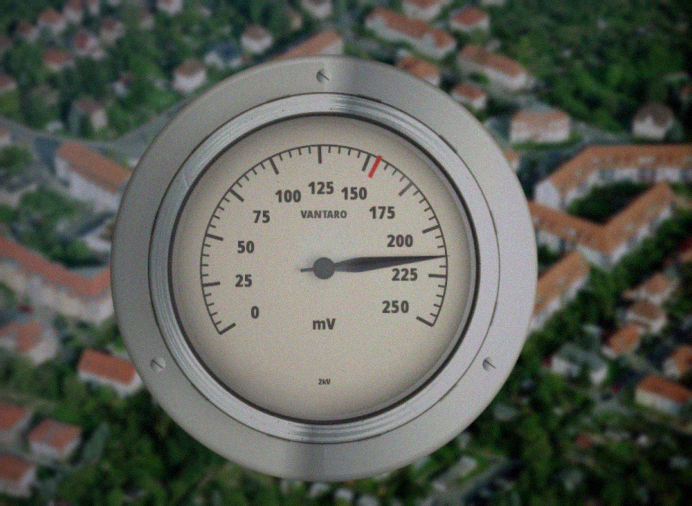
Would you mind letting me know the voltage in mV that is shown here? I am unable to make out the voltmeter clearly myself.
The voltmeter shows 215 mV
